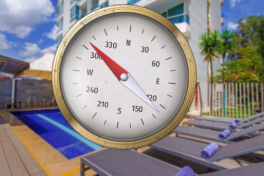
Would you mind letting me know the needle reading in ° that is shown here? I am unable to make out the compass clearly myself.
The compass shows 307.5 °
